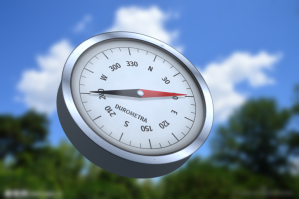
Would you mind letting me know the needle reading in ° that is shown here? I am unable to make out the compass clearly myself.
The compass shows 60 °
